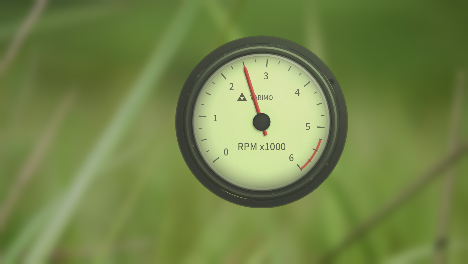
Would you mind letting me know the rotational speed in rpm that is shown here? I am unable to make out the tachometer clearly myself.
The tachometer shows 2500 rpm
